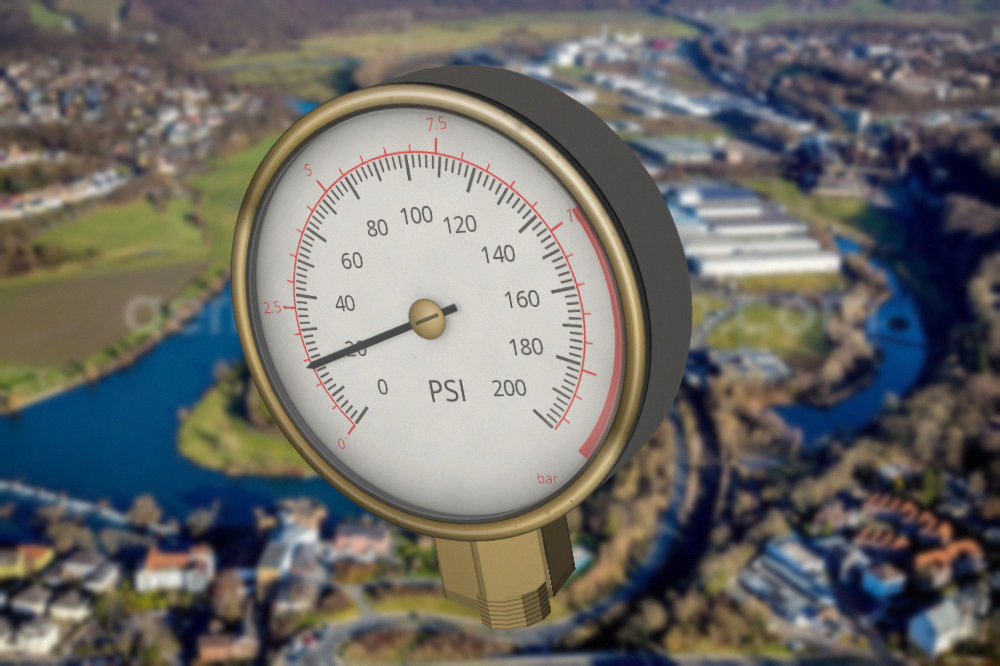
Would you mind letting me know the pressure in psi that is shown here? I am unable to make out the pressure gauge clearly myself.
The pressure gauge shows 20 psi
